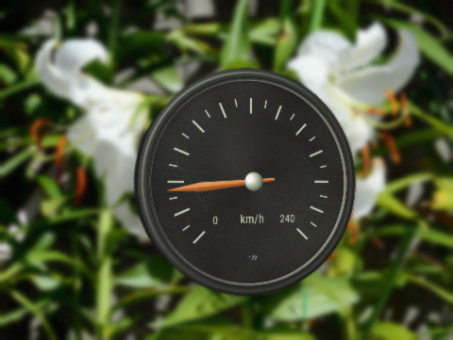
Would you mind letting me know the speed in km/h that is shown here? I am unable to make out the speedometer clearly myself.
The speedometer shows 35 km/h
